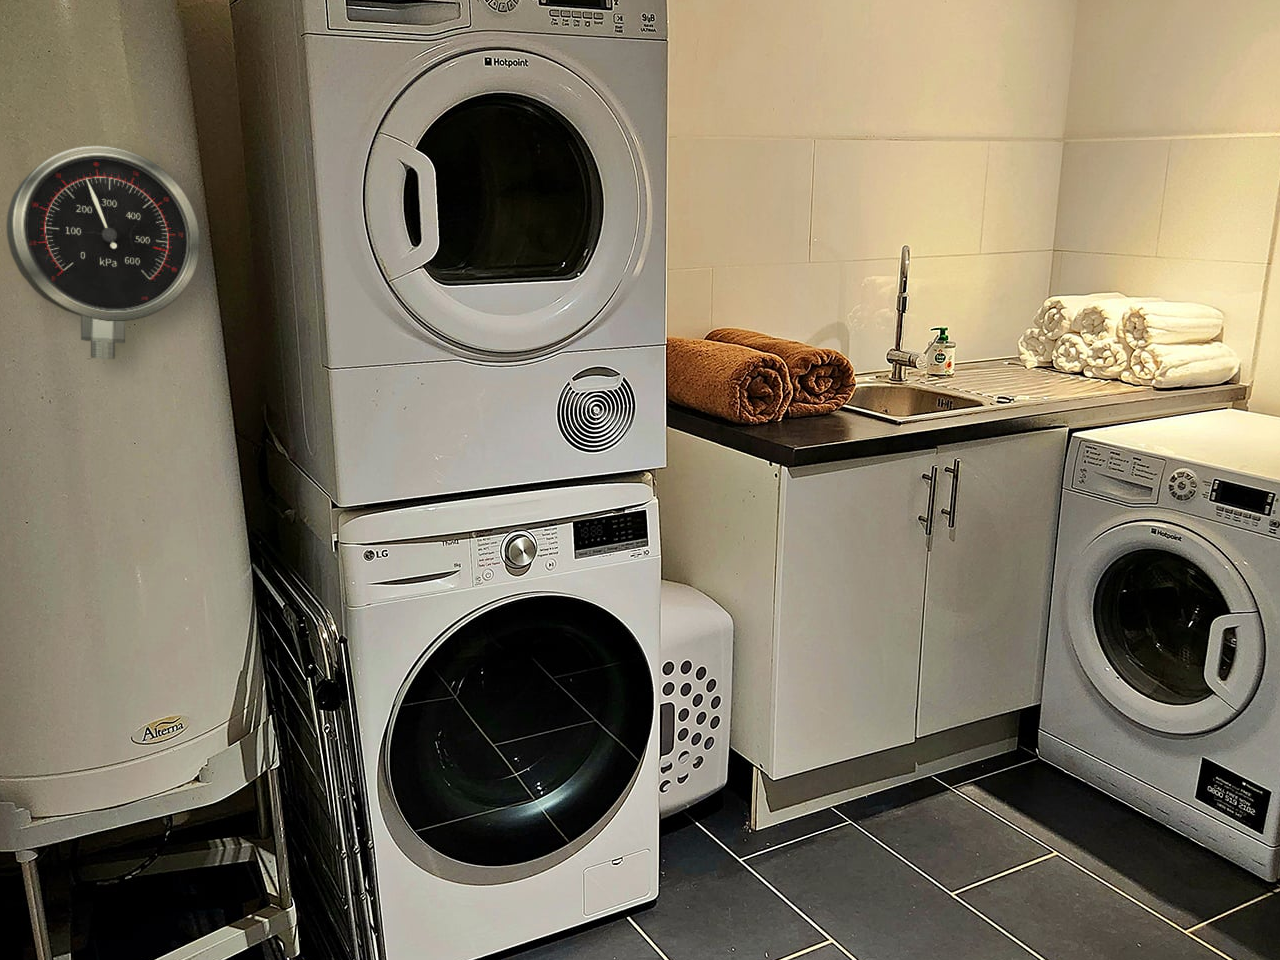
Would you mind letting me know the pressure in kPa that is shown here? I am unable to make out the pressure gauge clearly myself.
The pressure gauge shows 250 kPa
